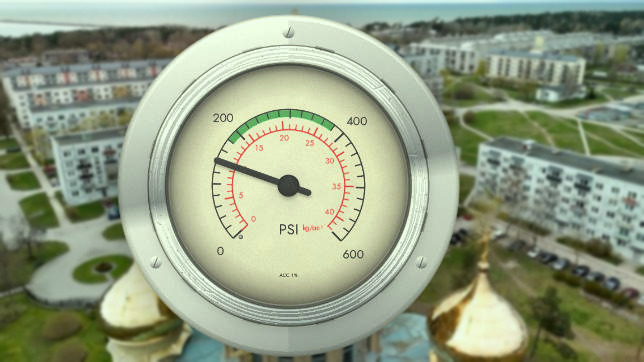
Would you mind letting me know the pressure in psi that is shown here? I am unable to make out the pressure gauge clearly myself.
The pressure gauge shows 140 psi
